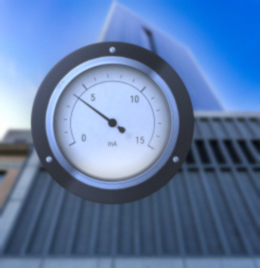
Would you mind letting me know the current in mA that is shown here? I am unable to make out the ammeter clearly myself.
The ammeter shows 4 mA
